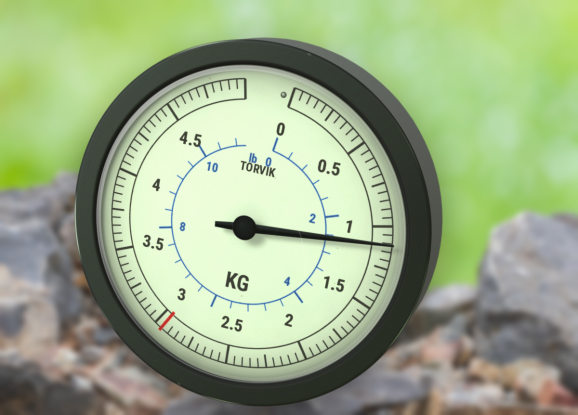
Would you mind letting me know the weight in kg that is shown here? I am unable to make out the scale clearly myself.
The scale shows 1.1 kg
